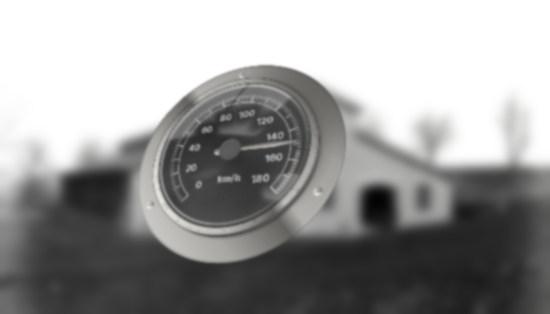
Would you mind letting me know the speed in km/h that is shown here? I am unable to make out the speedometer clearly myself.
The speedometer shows 150 km/h
